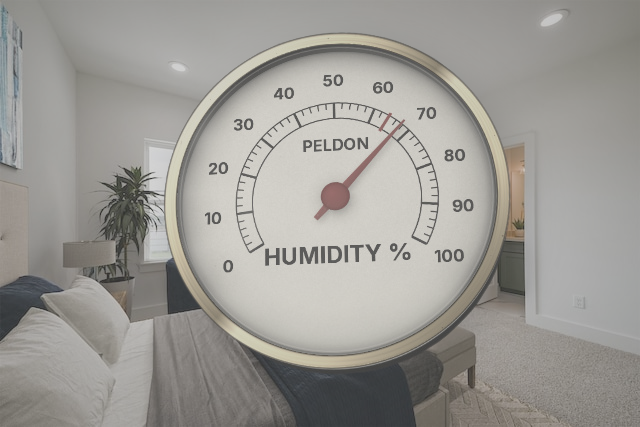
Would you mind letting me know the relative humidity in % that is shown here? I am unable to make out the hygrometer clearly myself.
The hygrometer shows 68 %
